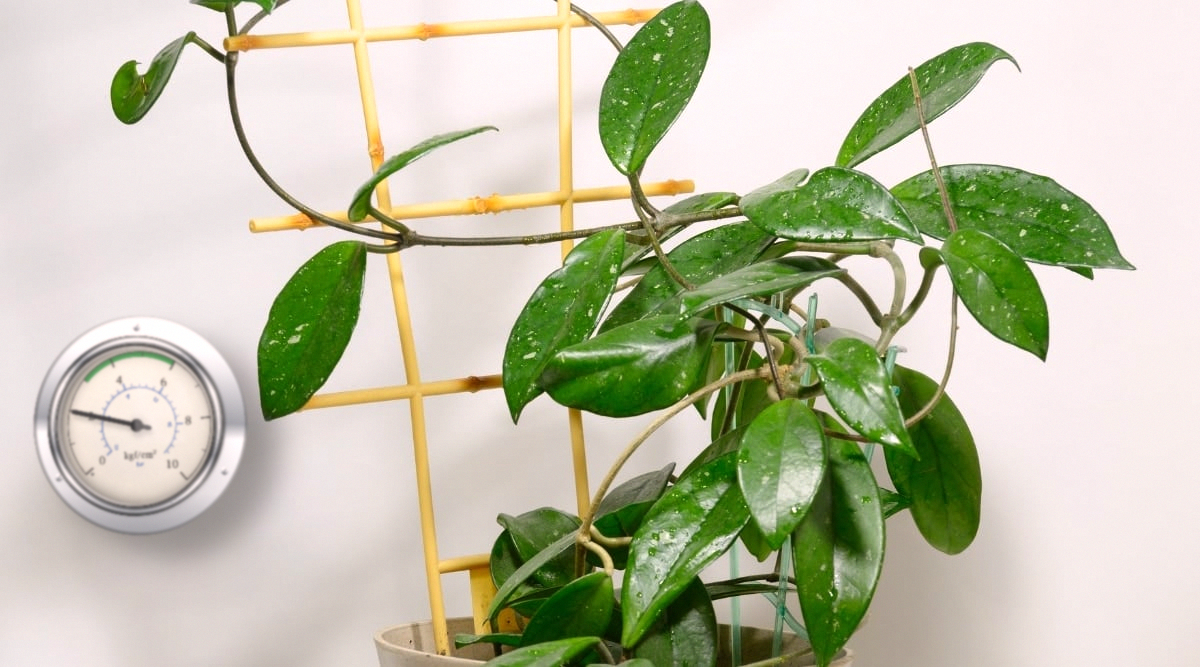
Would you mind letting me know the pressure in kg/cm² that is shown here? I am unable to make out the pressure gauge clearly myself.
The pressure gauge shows 2 kg/cm²
